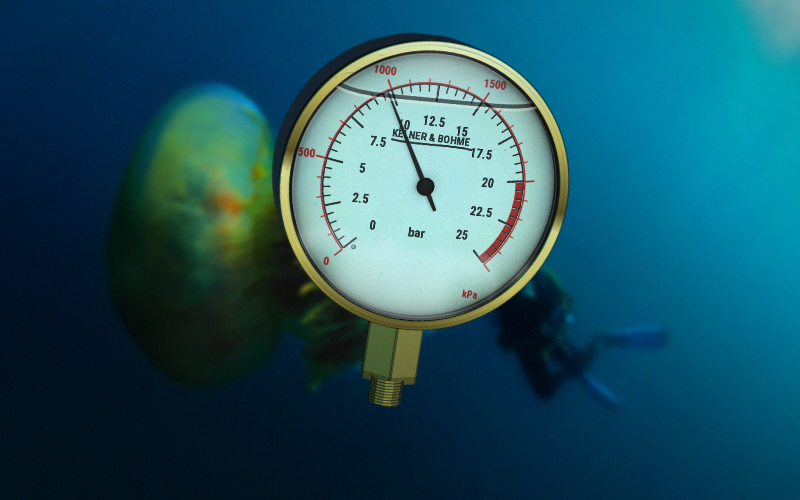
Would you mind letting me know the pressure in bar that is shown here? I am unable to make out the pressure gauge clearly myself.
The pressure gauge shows 9.75 bar
